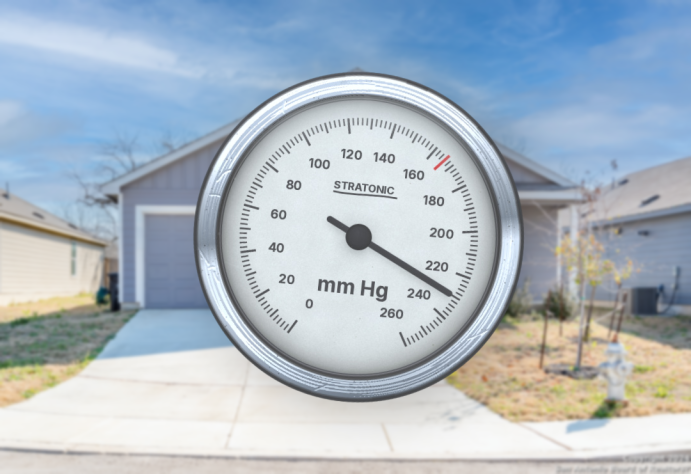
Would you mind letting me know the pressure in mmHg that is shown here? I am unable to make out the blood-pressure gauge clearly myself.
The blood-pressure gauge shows 230 mmHg
